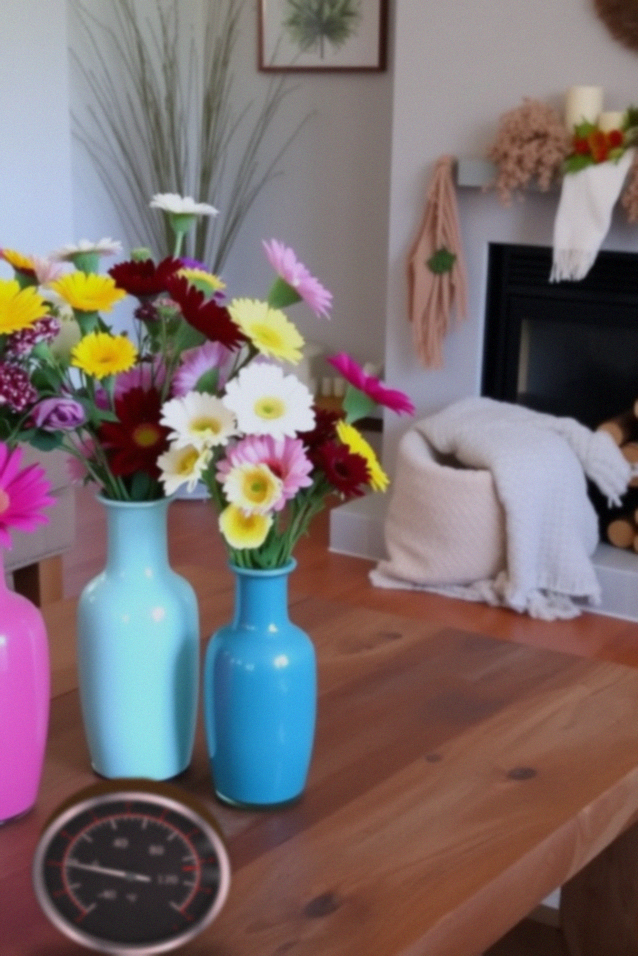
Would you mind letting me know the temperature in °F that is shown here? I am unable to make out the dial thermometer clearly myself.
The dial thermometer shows 0 °F
